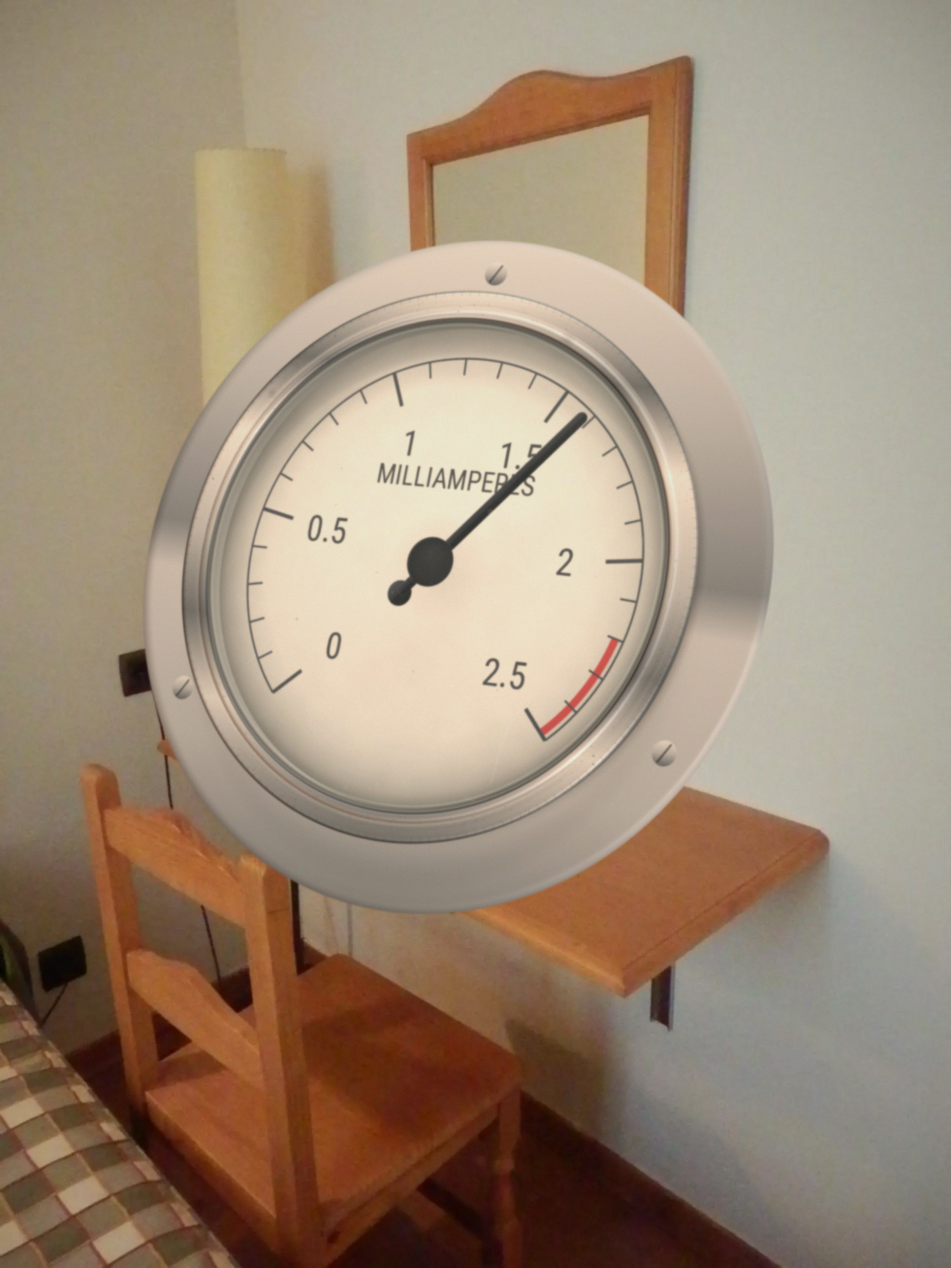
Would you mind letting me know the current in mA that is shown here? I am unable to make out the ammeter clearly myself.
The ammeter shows 1.6 mA
